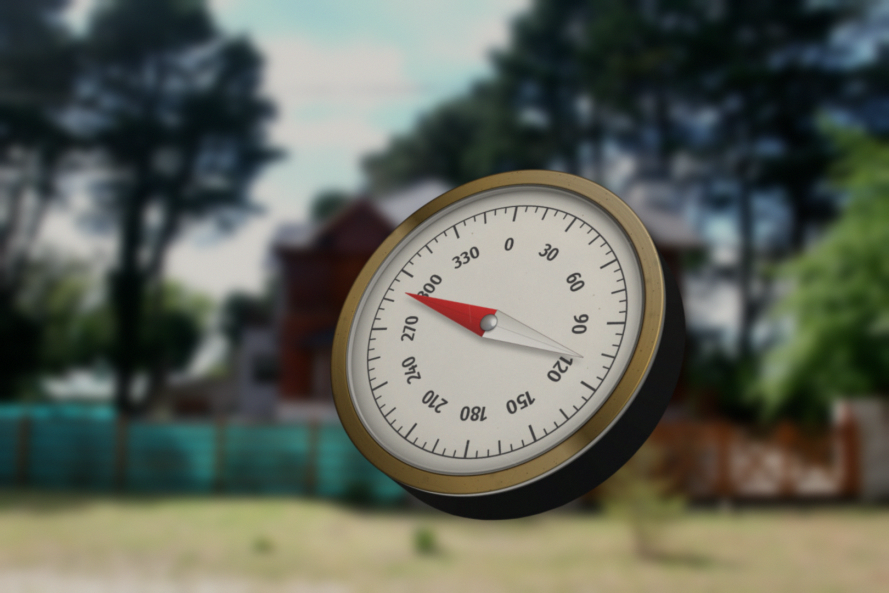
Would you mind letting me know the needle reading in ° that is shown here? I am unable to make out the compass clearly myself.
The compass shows 290 °
